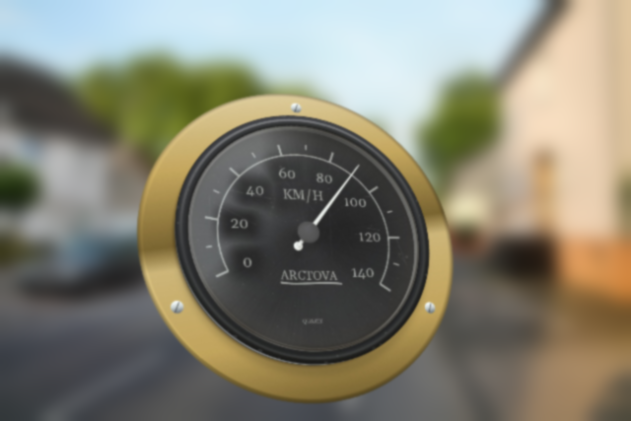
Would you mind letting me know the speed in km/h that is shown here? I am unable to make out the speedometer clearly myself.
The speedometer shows 90 km/h
